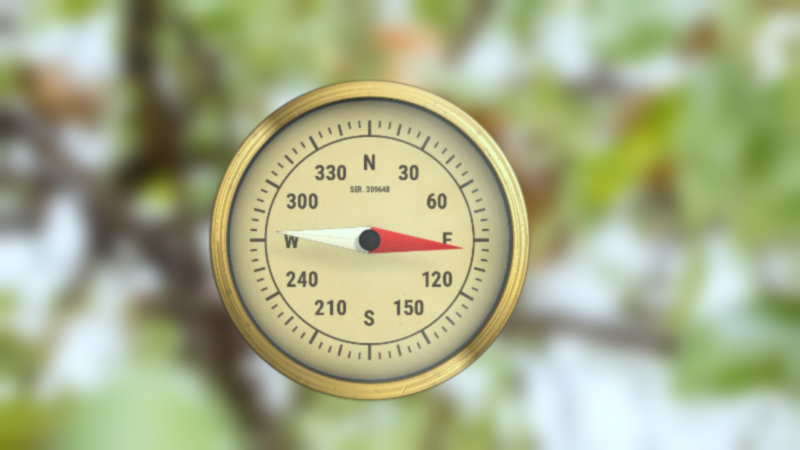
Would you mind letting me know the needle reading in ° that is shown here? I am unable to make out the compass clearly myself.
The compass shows 95 °
